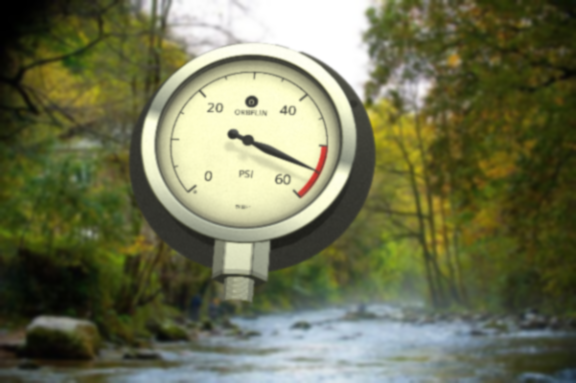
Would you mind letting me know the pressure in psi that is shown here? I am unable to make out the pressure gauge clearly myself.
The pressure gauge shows 55 psi
